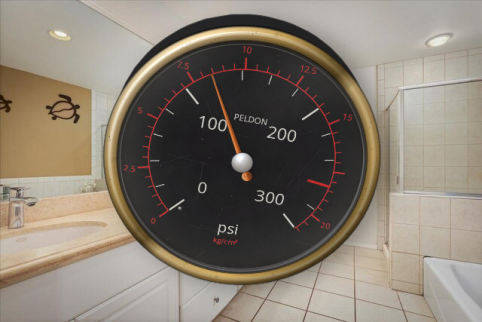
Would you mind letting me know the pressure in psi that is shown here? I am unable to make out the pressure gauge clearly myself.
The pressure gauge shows 120 psi
